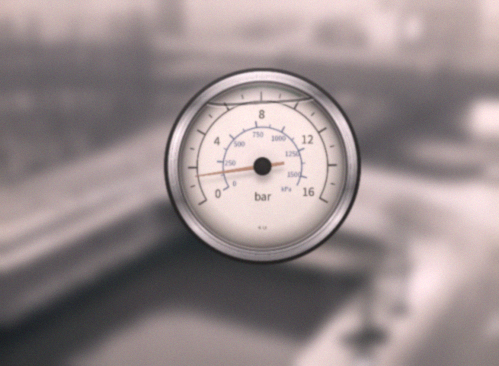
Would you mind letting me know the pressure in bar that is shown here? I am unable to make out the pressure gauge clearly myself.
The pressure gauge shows 1.5 bar
